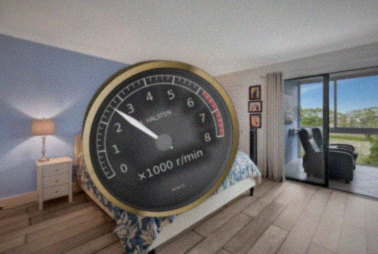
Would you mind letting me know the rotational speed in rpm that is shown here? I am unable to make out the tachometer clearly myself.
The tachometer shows 2600 rpm
